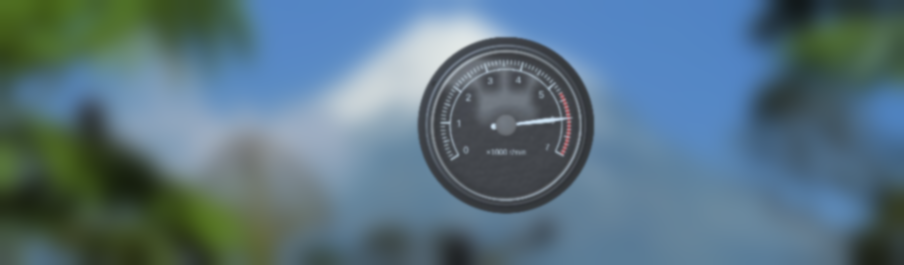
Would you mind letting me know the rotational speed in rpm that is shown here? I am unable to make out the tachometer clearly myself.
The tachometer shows 6000 rpm
